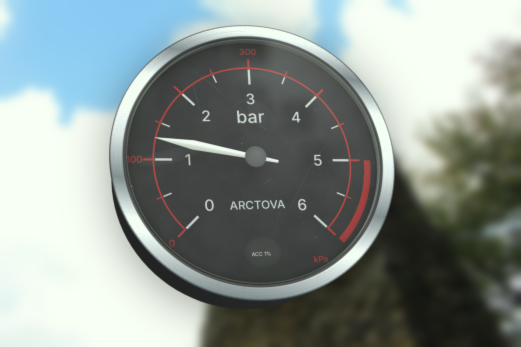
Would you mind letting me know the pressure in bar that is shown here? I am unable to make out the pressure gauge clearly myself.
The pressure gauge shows 1.25 bar
